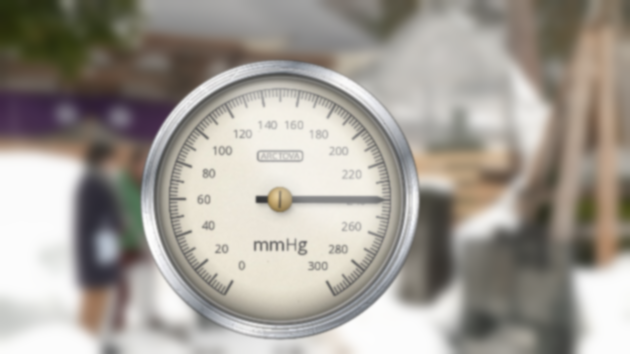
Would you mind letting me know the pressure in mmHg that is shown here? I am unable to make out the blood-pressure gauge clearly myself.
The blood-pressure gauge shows 240 mmHg
